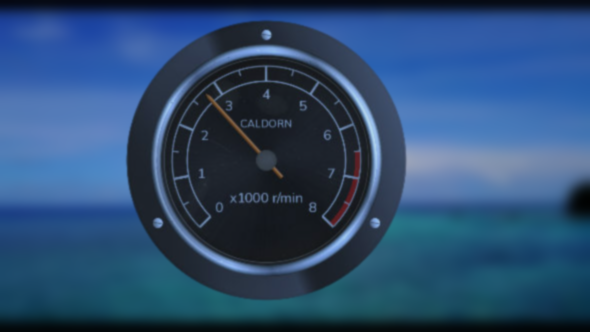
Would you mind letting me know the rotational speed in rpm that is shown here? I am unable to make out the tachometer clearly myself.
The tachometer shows 2750 rpm
